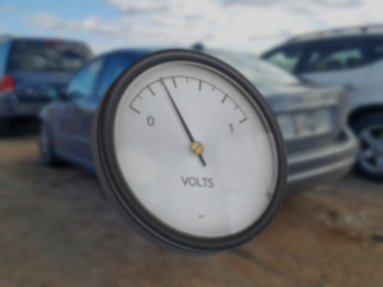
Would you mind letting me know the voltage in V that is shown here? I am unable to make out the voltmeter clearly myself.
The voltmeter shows 0.3 V
